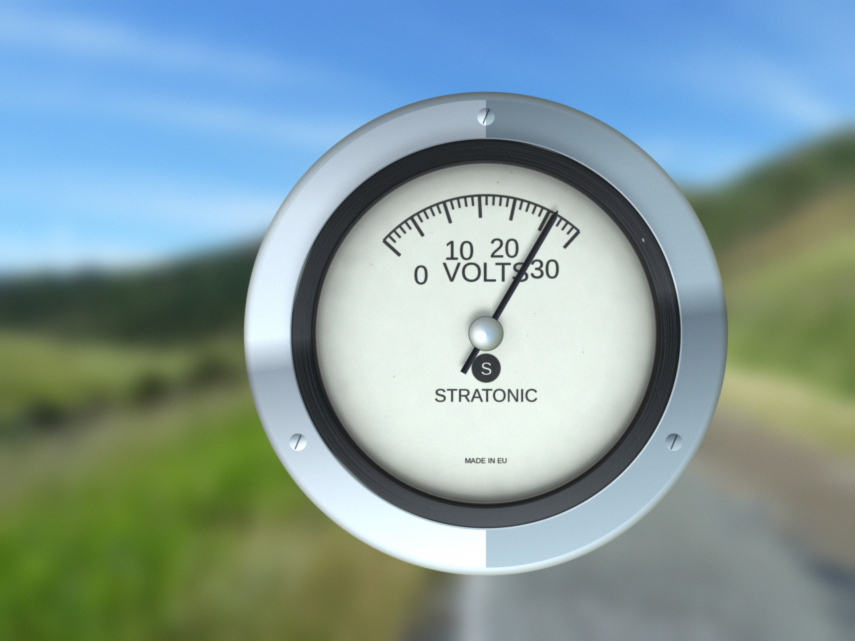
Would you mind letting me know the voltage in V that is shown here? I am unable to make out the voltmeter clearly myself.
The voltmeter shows 26 V
